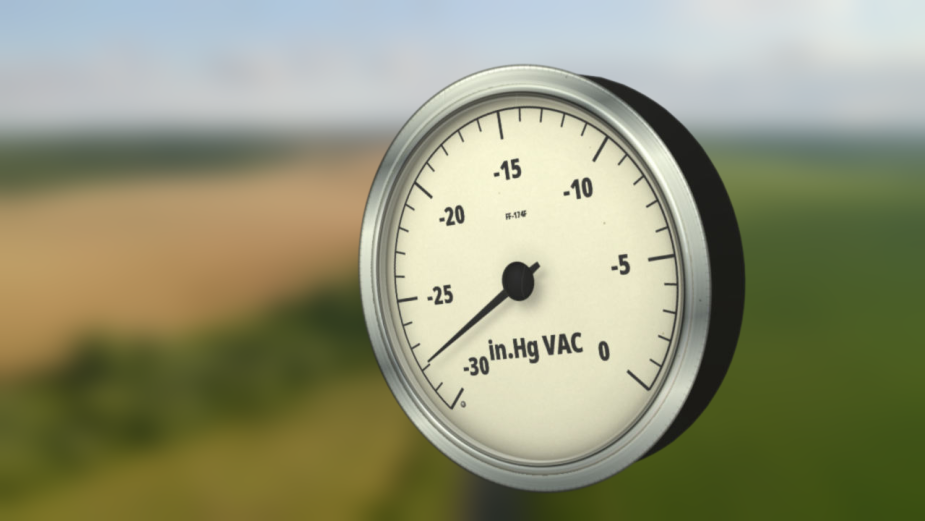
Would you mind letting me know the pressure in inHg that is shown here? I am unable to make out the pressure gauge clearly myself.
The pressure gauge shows -28 inHg
